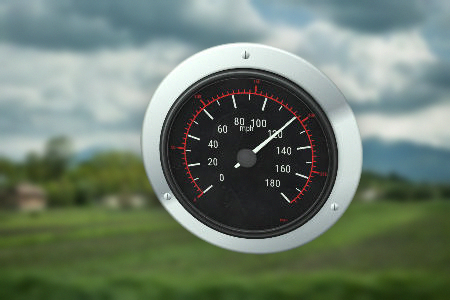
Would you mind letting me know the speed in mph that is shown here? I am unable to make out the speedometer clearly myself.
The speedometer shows 120 mph
